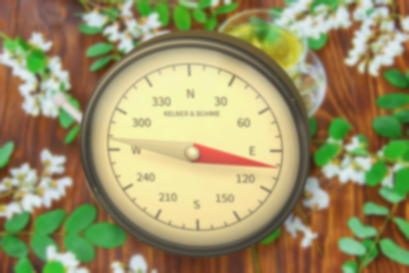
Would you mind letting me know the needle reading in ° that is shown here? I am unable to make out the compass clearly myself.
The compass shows 100 °
